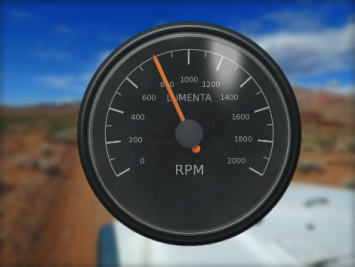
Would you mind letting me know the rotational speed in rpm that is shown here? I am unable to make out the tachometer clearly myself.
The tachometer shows 800 rpm
